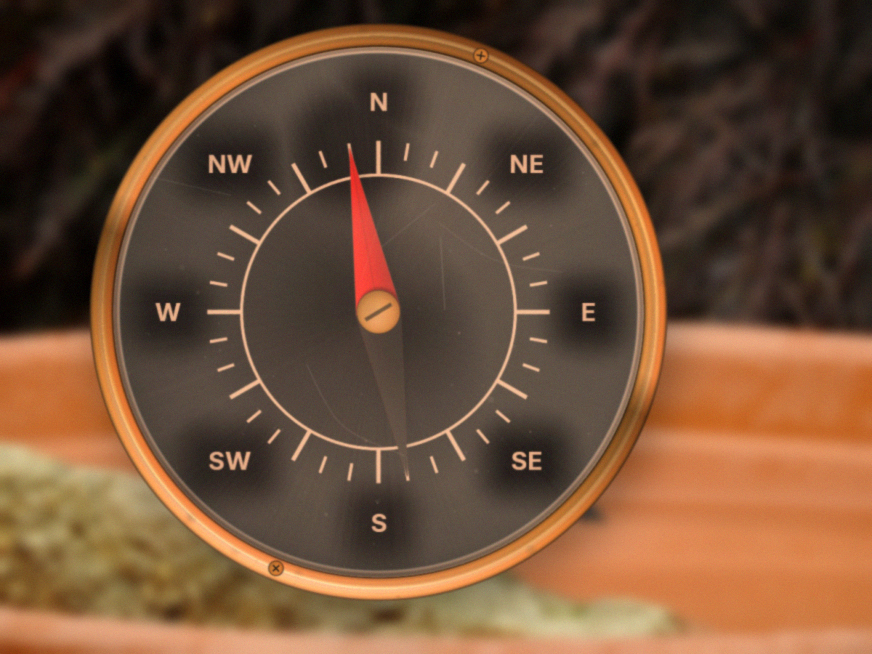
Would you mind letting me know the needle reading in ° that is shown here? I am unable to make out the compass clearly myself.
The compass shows 350 °
